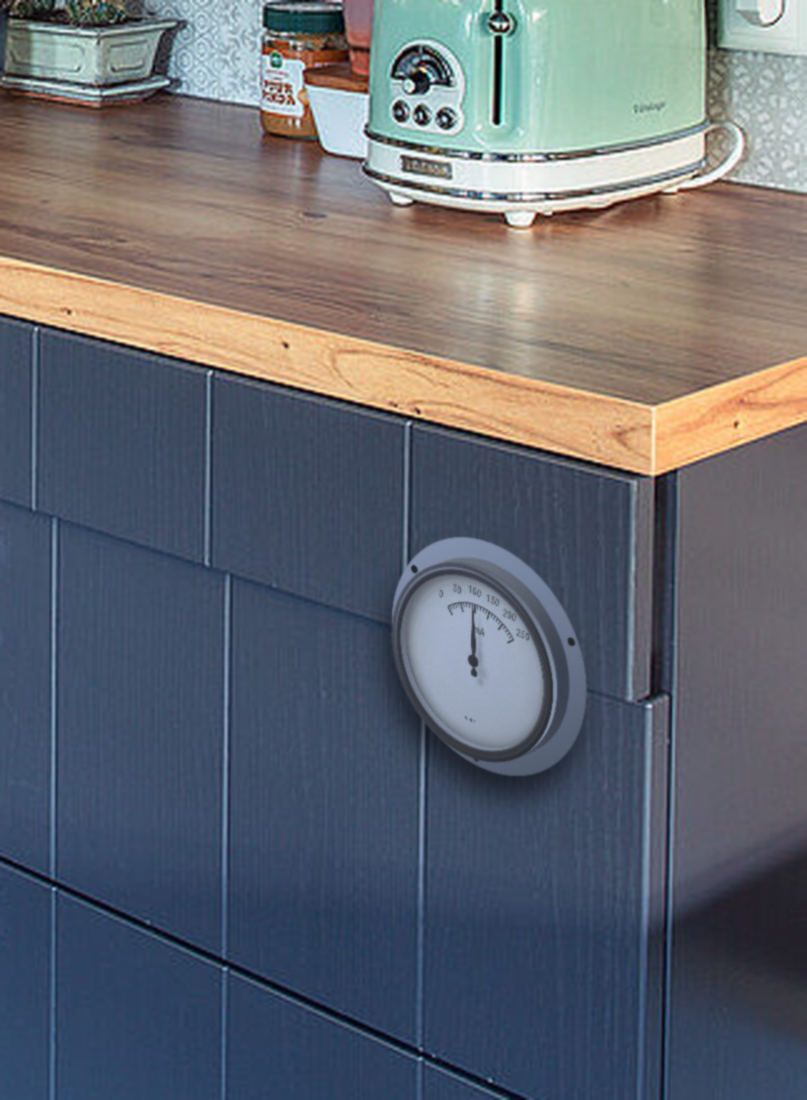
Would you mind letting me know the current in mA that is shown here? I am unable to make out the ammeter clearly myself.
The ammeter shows 100 mA
